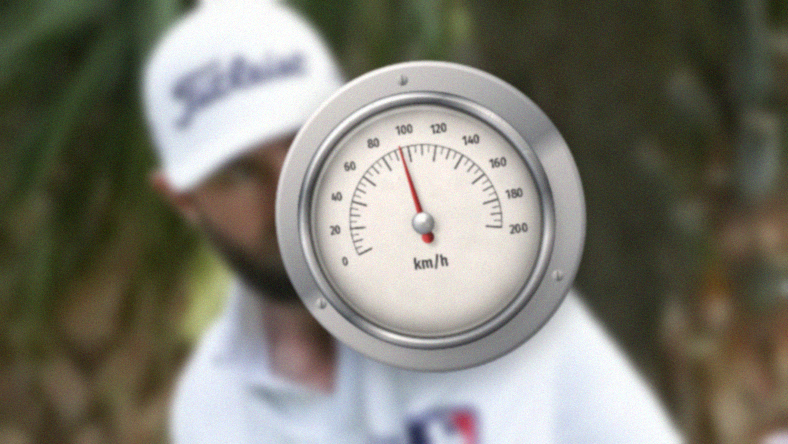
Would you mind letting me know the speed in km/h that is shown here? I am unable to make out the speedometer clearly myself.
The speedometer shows 95 km/h
